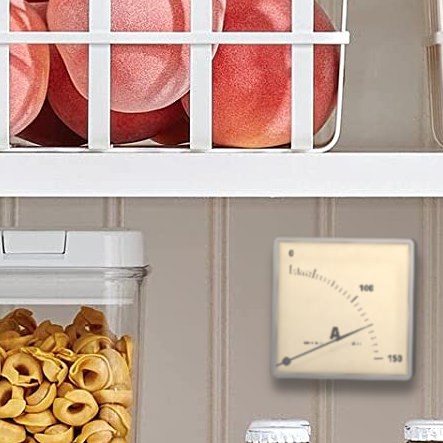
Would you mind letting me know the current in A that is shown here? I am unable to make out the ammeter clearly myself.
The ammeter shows 125 A
